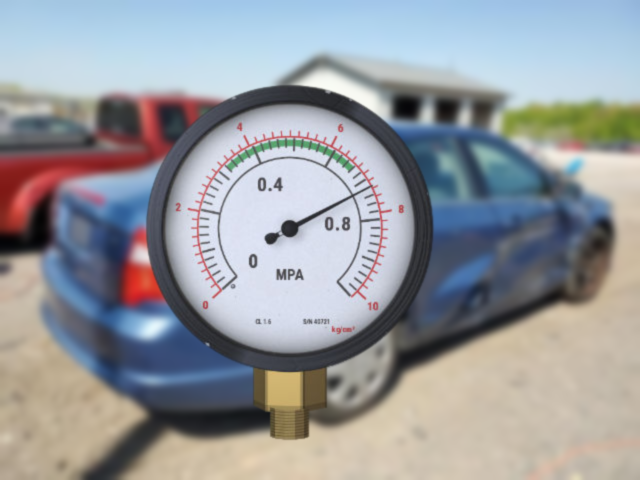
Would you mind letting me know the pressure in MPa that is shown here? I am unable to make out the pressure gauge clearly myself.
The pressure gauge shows 0.72 MPa
